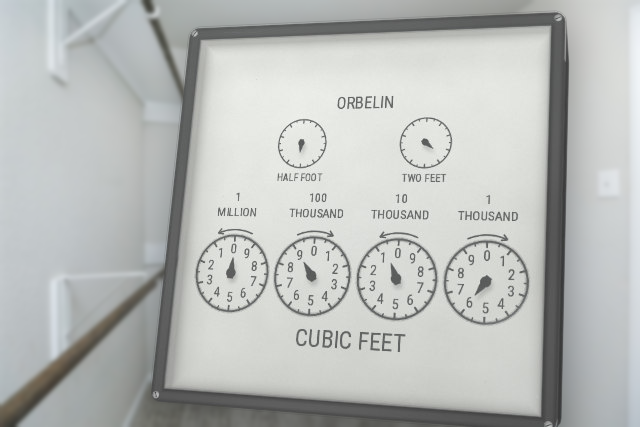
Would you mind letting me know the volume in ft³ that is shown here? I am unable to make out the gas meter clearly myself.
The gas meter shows 990600 ft³
